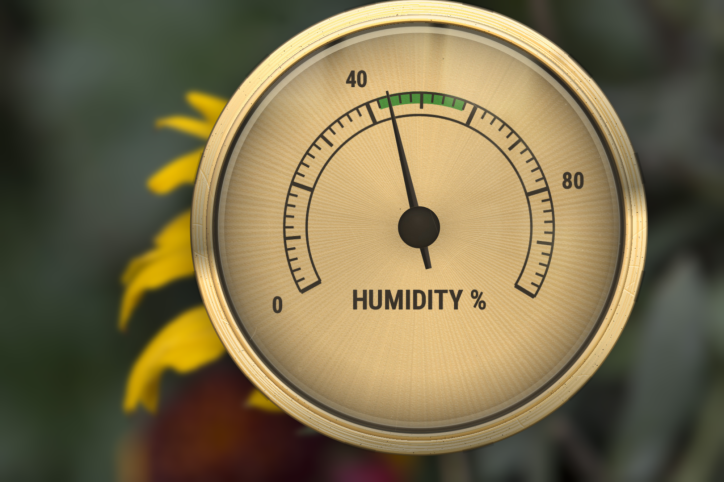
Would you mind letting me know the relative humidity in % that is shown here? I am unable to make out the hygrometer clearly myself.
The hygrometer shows 44 %
